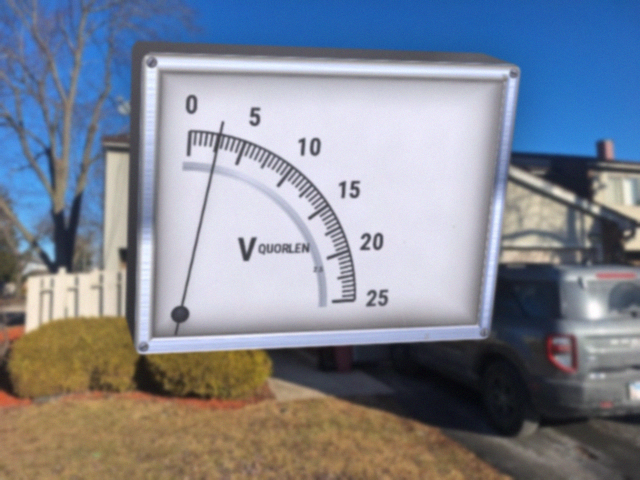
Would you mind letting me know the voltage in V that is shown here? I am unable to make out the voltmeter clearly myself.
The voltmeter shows 2.5 V
